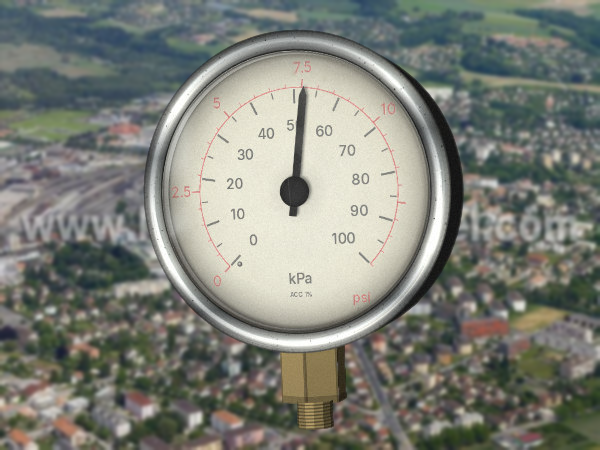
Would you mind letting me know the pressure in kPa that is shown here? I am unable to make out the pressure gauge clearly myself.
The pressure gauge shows 52.5 kPa
